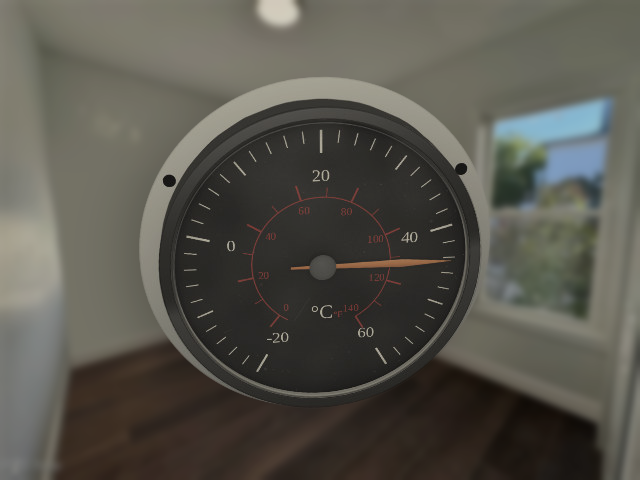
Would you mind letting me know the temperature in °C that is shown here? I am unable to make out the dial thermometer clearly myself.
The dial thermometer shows 44 °C
